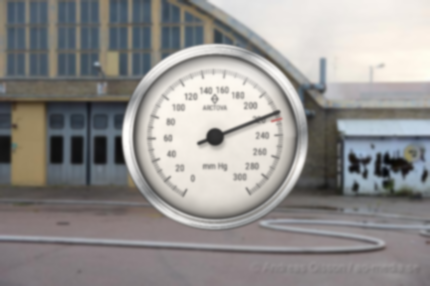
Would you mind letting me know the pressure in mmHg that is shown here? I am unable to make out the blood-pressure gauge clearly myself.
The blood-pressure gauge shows 220 mmHg
